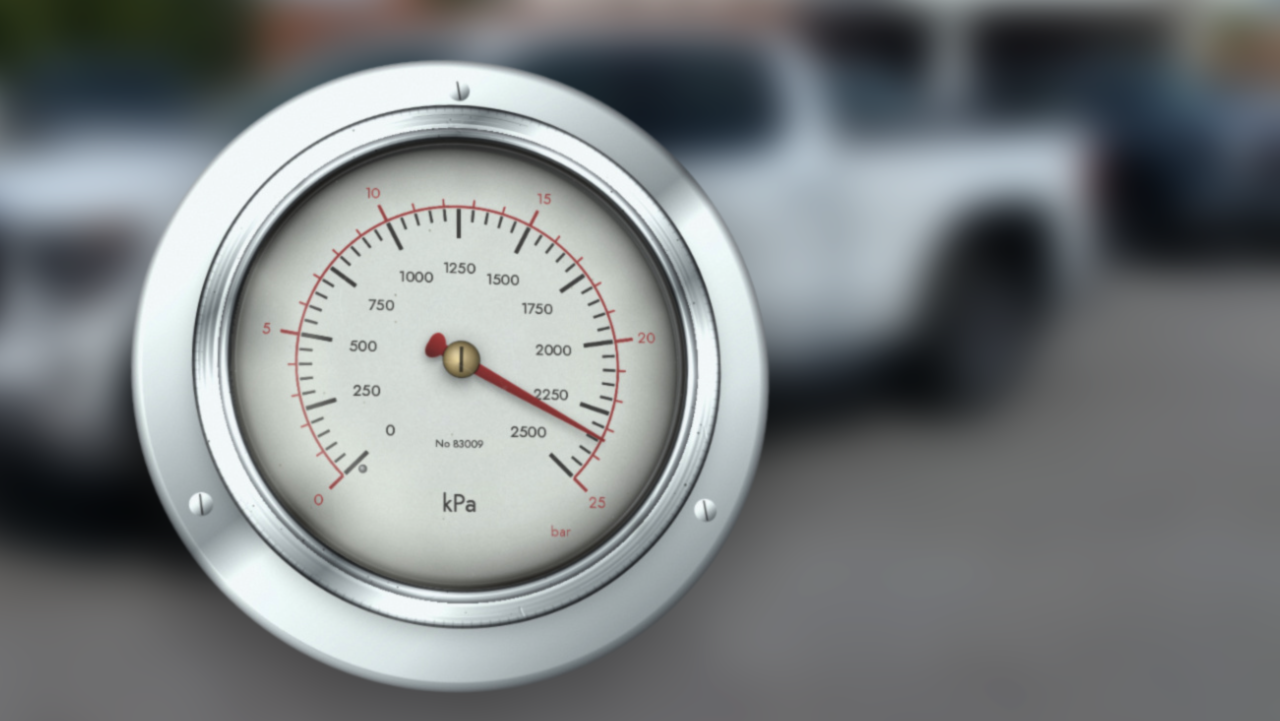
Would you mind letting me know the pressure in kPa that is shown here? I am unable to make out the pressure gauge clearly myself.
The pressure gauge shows 2350 kPa
